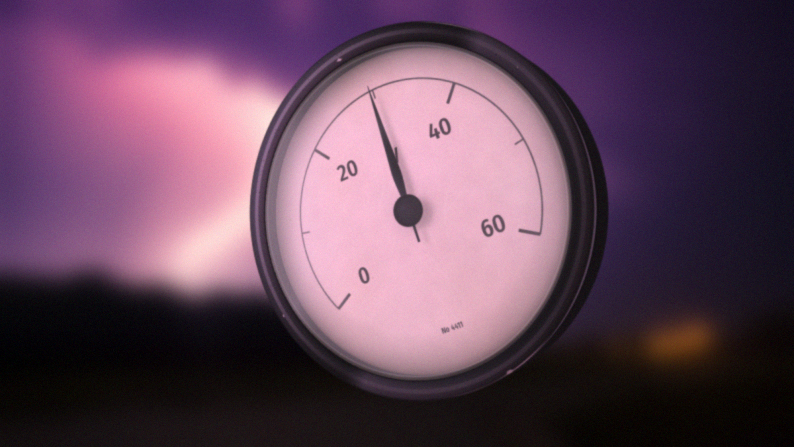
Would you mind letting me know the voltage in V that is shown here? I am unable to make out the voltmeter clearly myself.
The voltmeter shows 30 V
